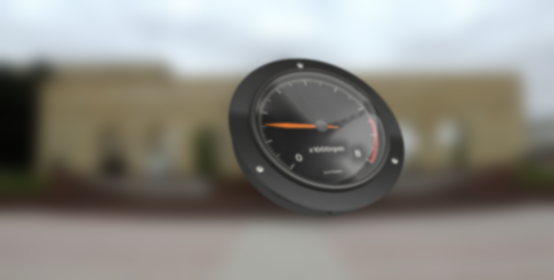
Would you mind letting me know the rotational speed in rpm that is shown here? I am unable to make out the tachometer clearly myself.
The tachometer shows 1500 rpm
